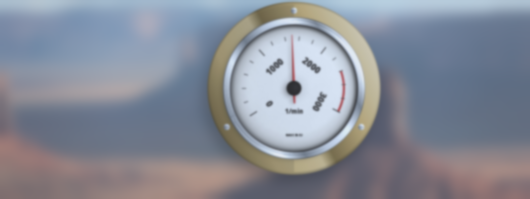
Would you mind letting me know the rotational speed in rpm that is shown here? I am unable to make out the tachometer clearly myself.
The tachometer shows 1500 rpm
